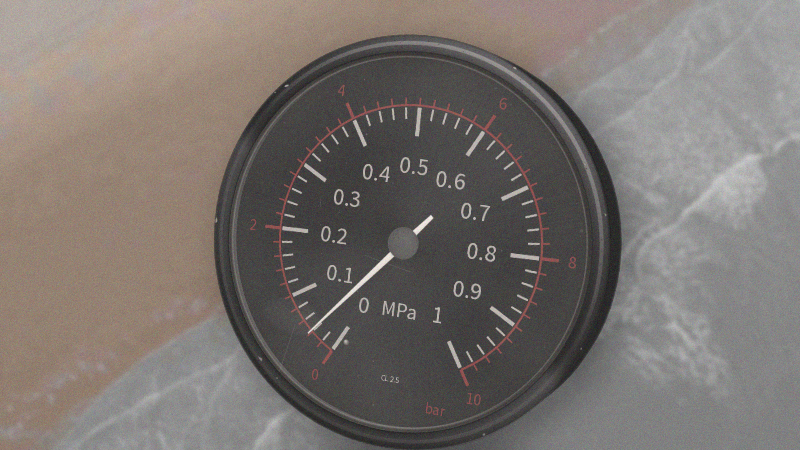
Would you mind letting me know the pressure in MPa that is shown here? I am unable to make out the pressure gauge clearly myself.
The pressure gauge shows 0.04 MPa
